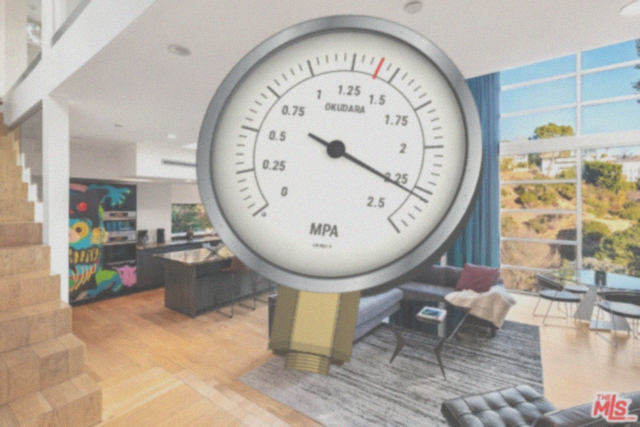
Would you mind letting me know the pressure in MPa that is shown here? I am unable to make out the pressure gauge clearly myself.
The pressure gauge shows 2.3 MPa
